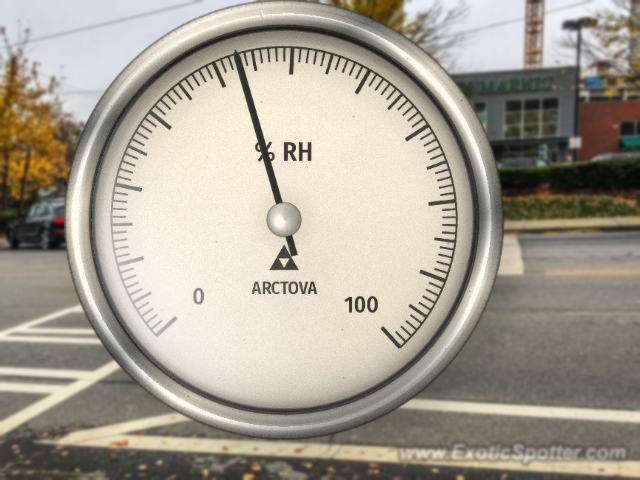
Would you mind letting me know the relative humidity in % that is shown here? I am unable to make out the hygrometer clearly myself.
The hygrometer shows 43 %
